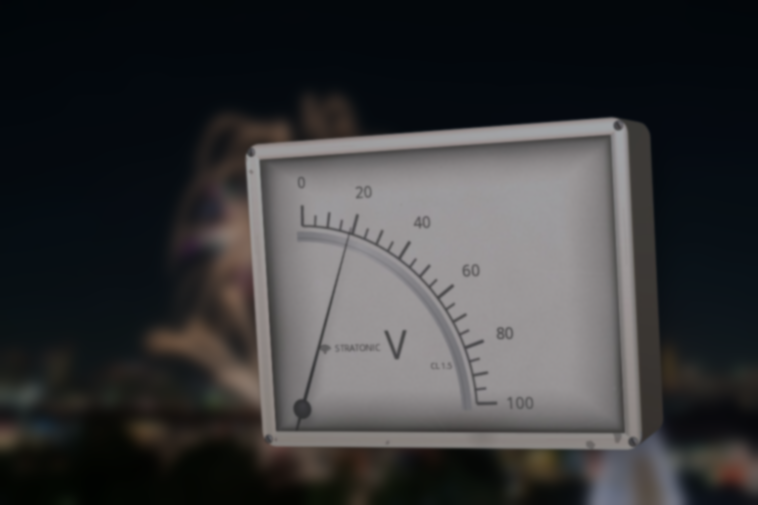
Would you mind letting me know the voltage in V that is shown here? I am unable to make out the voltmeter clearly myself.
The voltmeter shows 20 V
